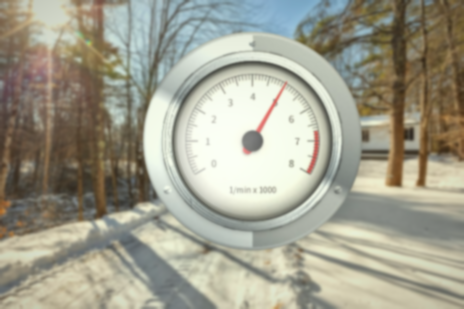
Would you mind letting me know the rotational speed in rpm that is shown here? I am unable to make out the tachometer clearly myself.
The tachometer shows 5000 rpm
